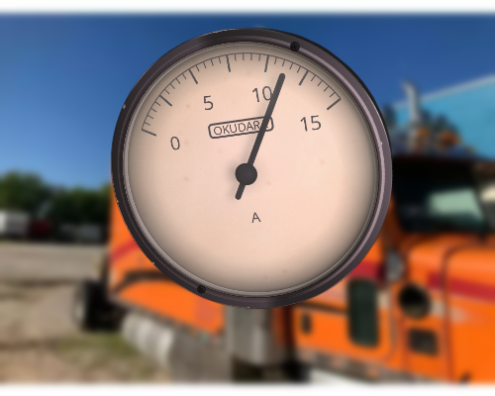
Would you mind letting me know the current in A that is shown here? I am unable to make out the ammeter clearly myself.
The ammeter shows 11.25 A
